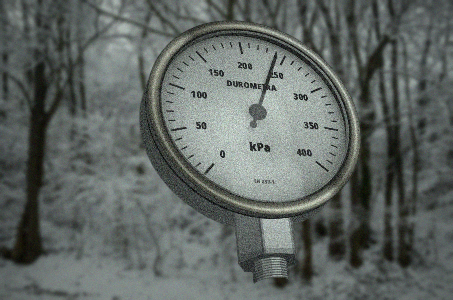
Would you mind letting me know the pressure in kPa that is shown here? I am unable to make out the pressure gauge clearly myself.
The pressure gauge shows 240 kPa
